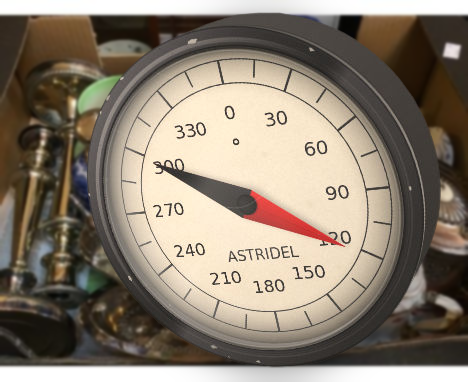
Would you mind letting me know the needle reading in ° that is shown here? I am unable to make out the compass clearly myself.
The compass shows 120 °
